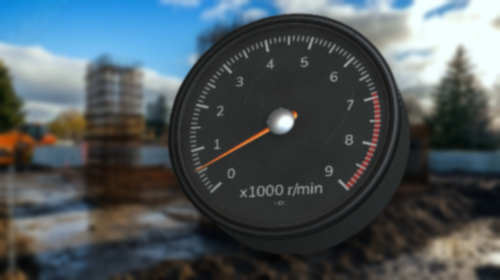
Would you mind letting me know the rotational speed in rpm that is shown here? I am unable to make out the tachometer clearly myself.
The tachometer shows 500 rpm
